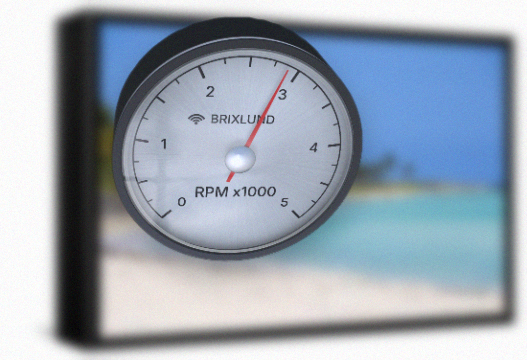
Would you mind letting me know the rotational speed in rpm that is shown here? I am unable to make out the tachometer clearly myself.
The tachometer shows 2875 rpm
